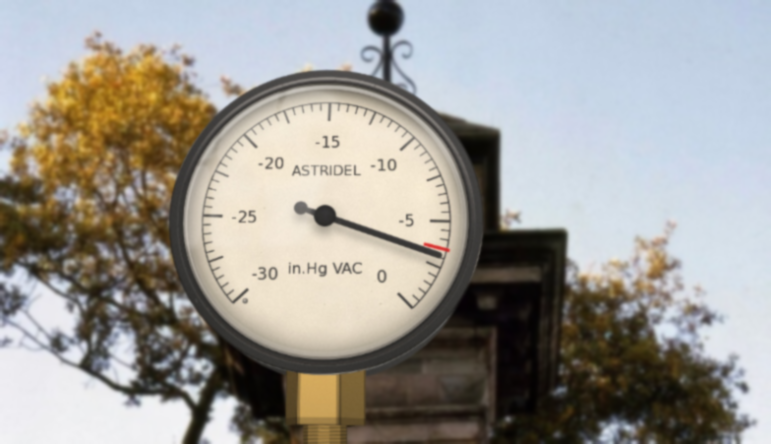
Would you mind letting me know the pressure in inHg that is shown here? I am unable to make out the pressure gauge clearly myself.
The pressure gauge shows -3 inHg
